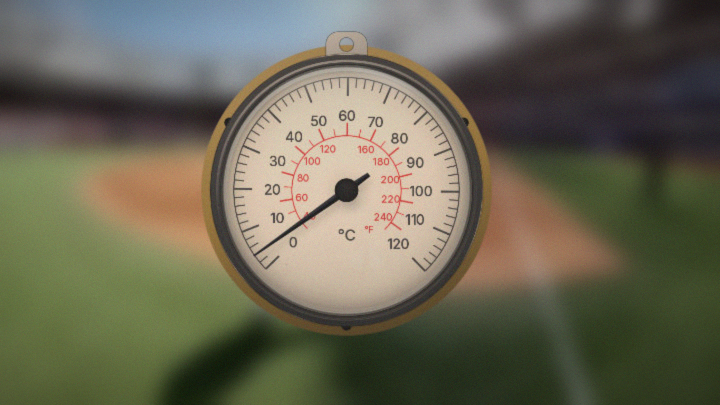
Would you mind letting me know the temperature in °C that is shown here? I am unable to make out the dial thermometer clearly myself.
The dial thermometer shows 4 °C
